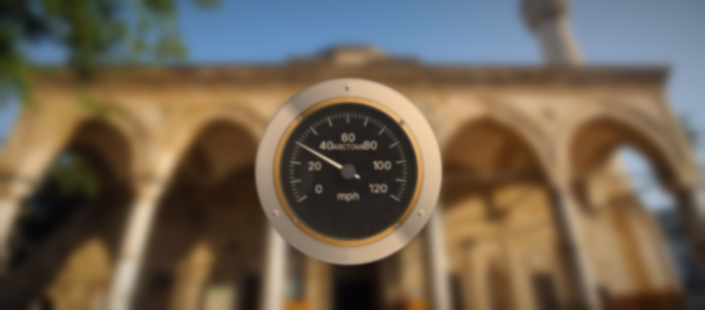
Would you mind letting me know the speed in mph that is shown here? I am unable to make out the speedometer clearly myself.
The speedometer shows 30 mph
